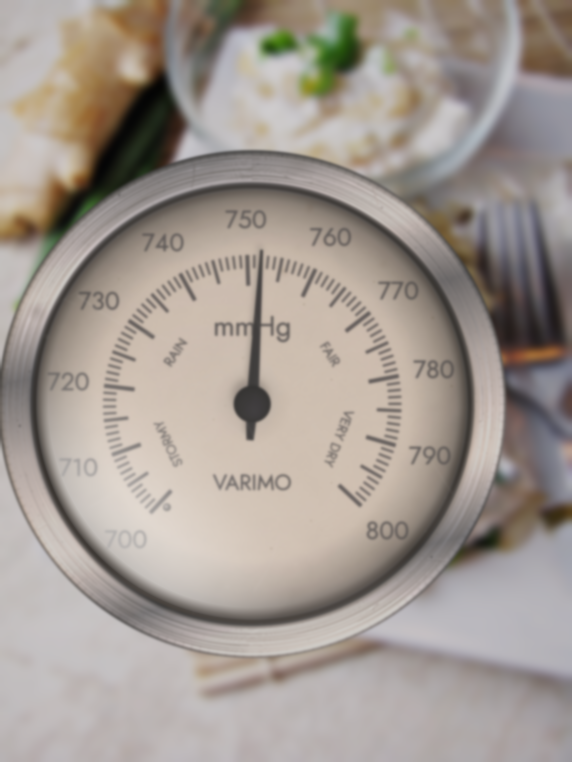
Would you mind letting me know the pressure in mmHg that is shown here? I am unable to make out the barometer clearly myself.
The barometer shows 752 mmHg
